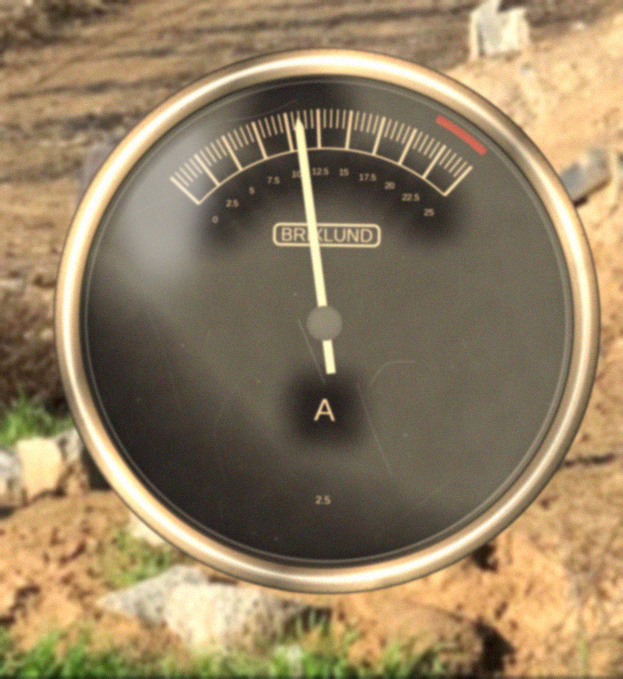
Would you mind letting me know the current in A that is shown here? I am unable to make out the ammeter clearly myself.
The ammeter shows 11 A
